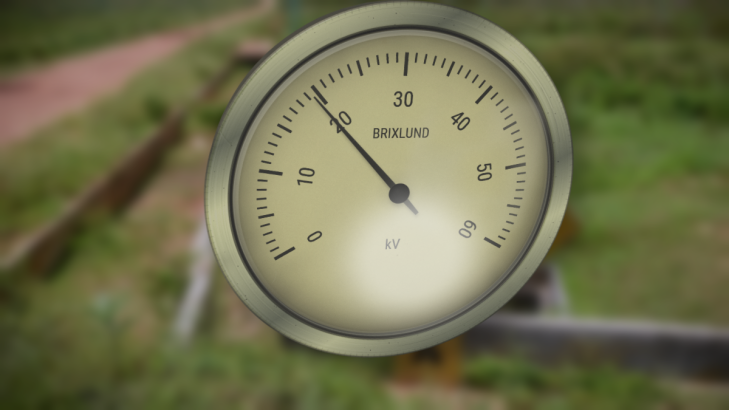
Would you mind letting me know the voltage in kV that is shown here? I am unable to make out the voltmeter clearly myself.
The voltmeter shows 19.5 kV
